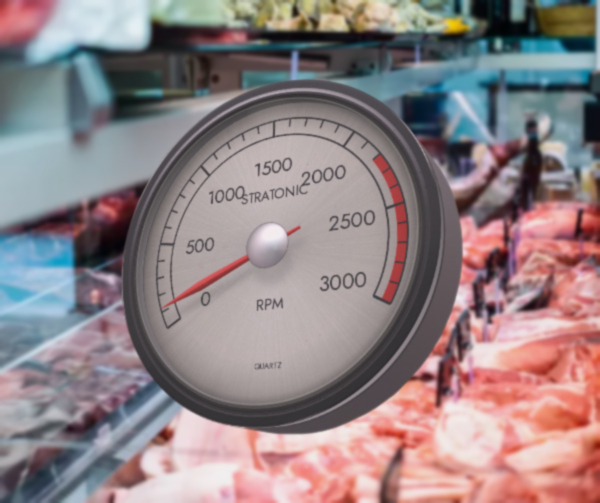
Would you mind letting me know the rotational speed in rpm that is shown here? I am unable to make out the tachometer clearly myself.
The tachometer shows 100 rpm
